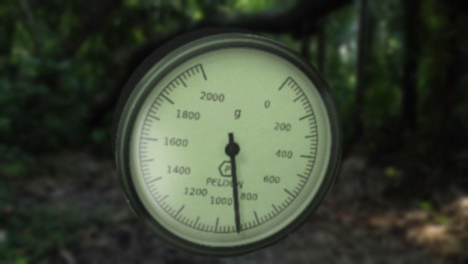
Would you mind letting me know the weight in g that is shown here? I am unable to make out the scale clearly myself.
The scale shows 900 g
